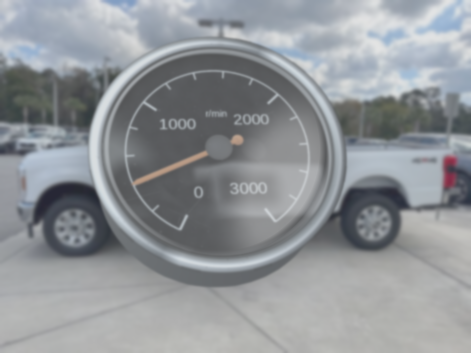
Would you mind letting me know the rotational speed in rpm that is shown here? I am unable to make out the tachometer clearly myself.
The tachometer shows 400 rpm
